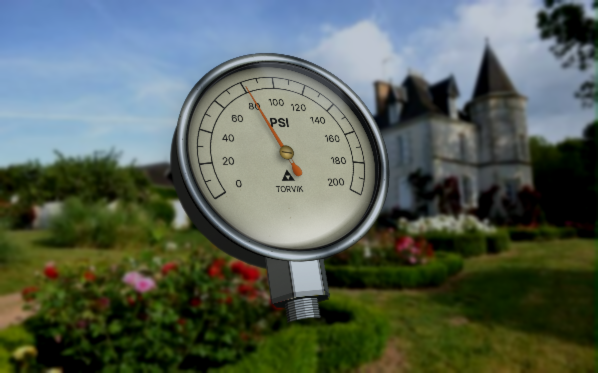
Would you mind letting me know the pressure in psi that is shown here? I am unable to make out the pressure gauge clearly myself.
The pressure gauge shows 80 psi
